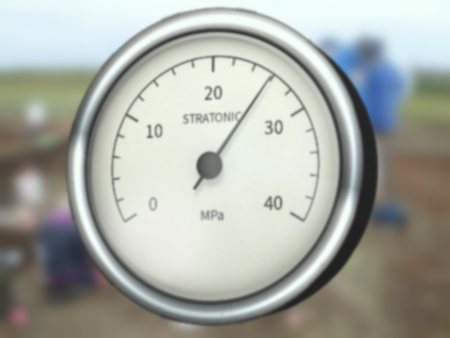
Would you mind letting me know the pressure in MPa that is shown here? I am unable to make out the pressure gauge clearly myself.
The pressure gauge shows 26 MPa
